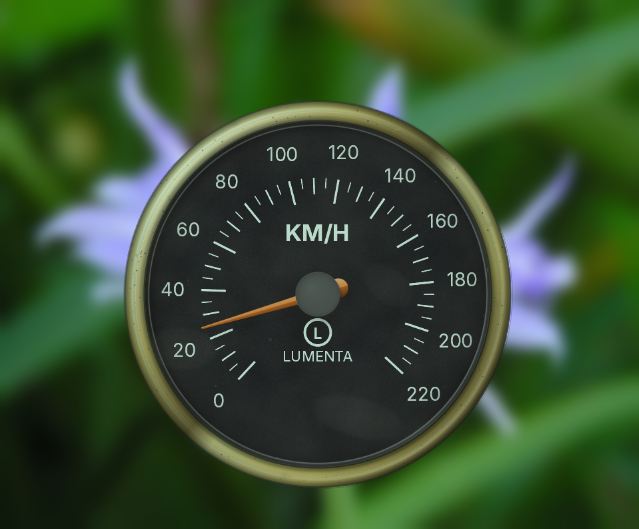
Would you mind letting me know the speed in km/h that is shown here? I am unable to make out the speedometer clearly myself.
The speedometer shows 25 km/h
